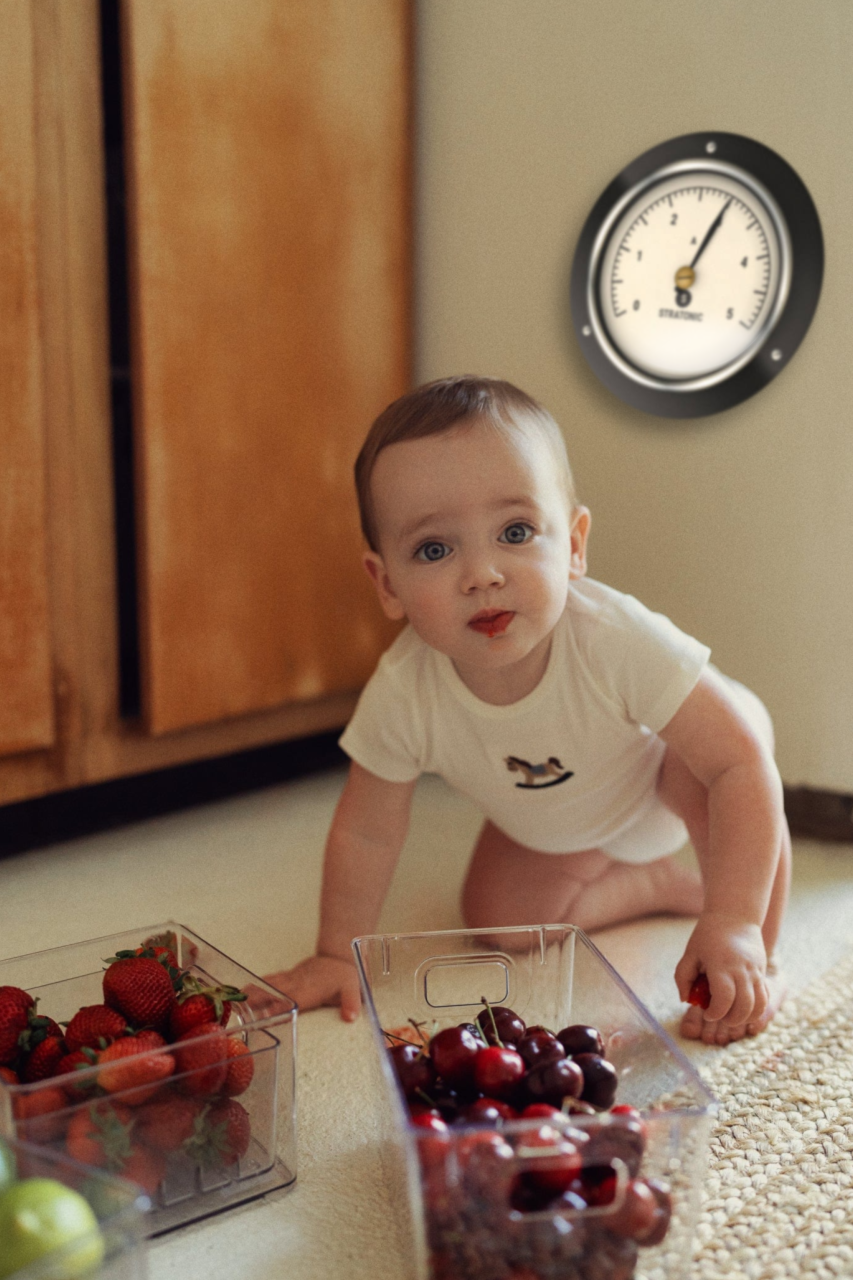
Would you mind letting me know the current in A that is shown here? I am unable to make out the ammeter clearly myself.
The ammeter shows 3 A
